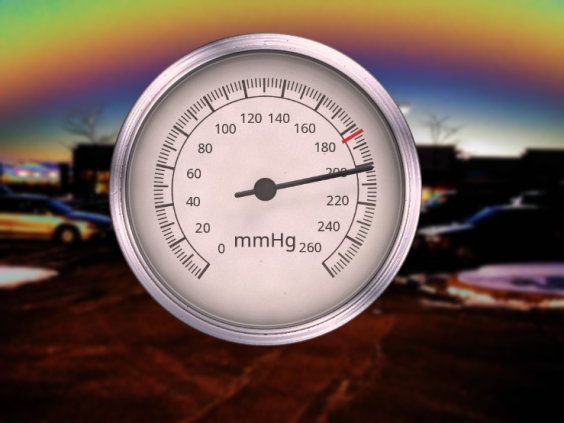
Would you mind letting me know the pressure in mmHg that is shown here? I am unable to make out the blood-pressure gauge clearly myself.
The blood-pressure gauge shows 202 mmHg
